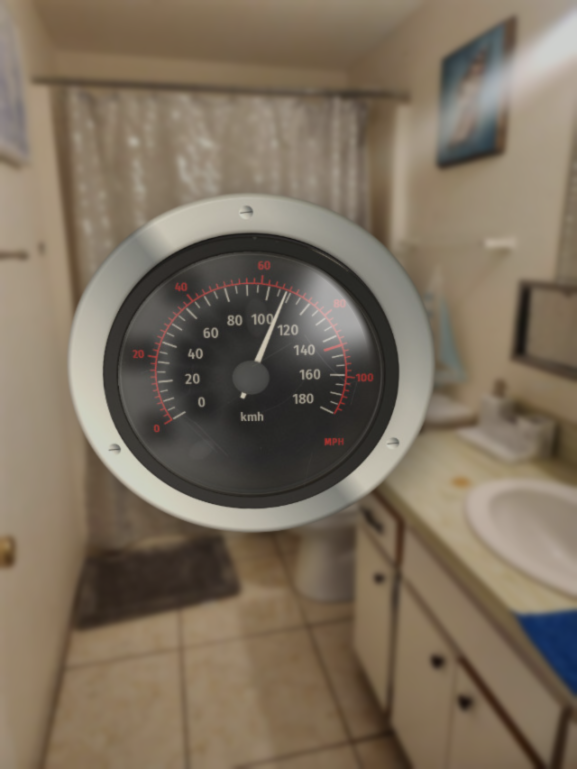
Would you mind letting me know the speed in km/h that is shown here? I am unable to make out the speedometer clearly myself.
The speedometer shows 107.5 km/h
